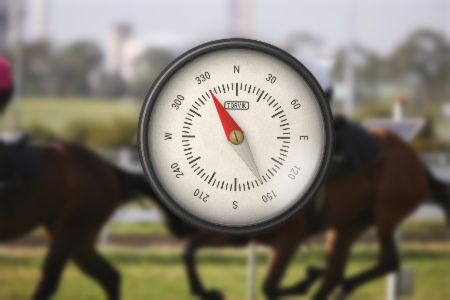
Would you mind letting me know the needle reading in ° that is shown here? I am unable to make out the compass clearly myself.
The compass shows 330 °
